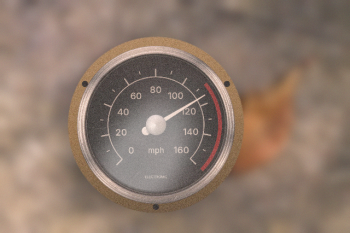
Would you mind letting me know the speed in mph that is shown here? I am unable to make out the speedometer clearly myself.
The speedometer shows 115 mph
